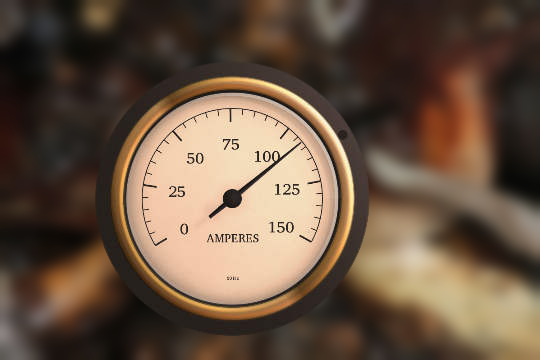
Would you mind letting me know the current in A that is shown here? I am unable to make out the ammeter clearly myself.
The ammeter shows 107.5 A
